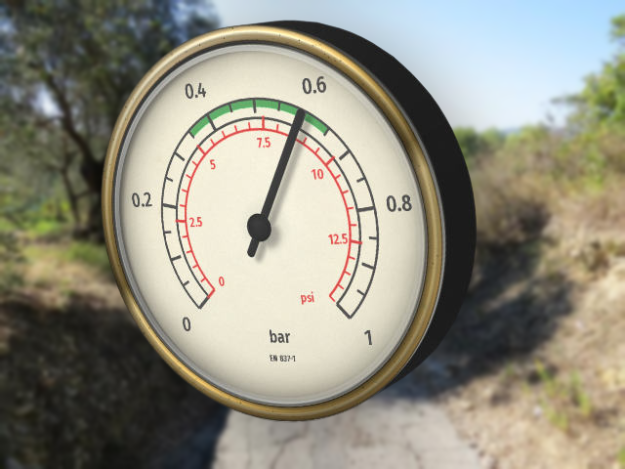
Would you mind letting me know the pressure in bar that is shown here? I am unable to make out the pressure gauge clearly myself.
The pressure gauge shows 0.6 bar
